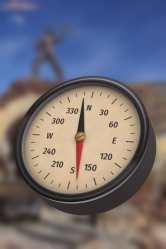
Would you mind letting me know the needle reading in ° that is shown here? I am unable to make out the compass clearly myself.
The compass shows 170 °
